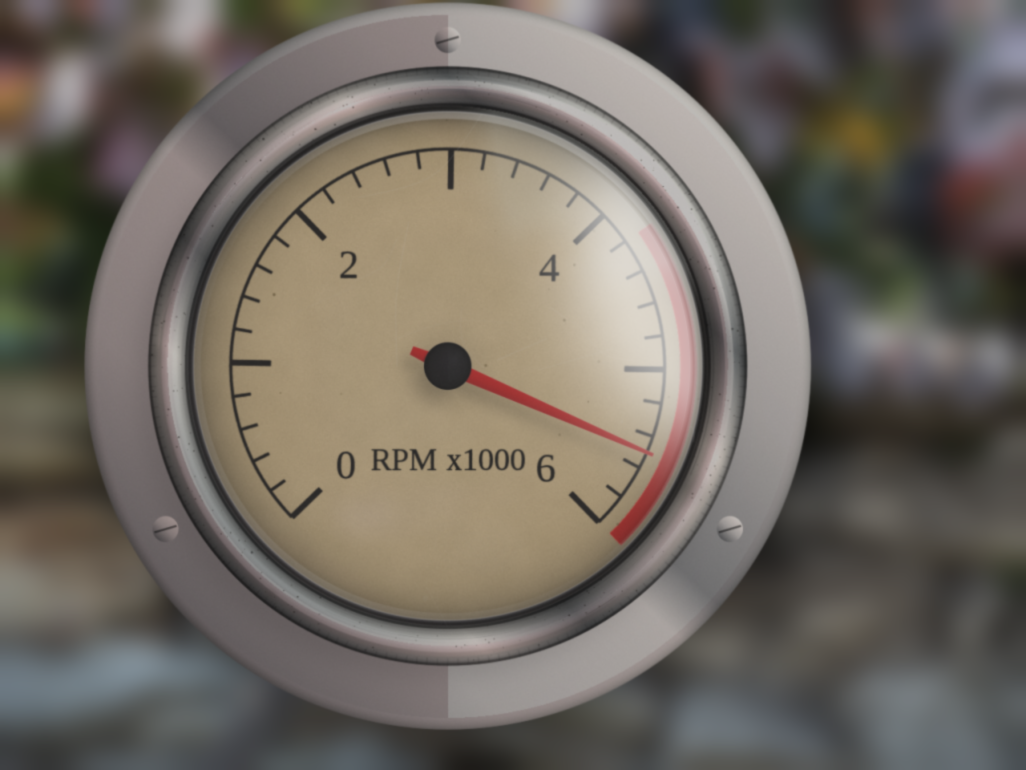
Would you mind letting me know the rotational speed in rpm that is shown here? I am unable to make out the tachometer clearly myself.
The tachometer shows 5500 rpm
